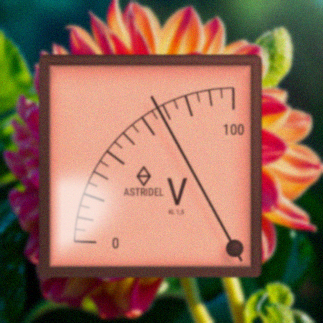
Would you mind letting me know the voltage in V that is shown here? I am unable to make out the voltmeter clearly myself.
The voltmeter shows 67.5 V
